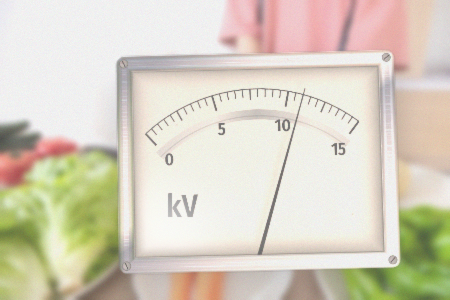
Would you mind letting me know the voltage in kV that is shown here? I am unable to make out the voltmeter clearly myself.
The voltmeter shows 11 kV
